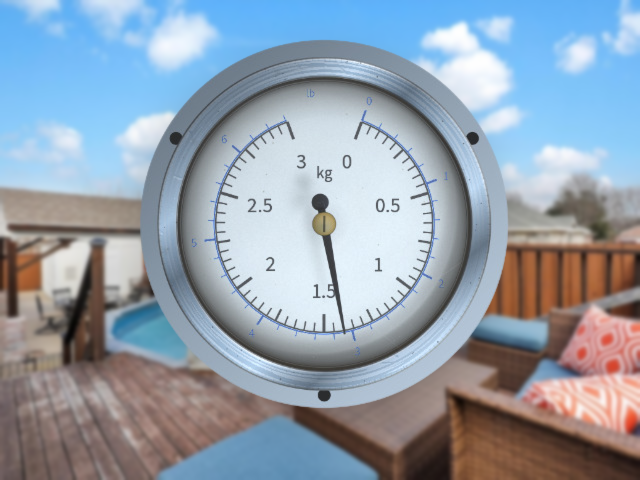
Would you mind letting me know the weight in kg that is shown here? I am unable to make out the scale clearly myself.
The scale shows 1.4 kg
